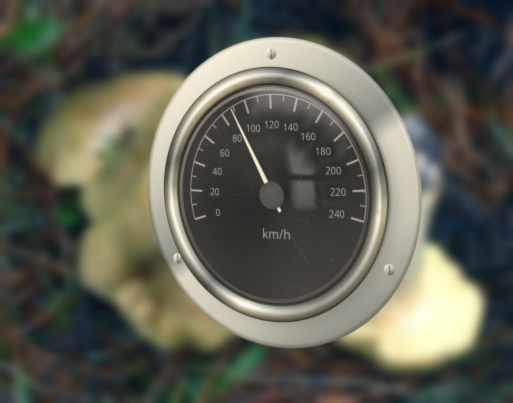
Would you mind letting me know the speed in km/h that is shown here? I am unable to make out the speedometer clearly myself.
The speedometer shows 90 km/h
